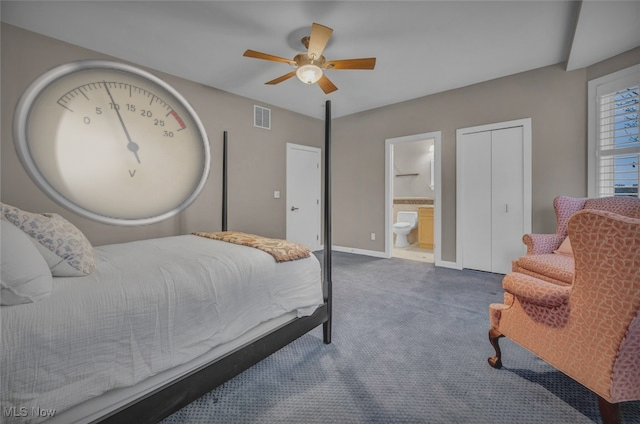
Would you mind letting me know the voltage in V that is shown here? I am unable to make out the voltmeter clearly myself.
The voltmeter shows 10 V
